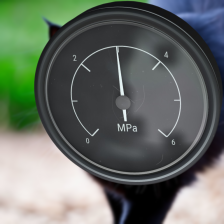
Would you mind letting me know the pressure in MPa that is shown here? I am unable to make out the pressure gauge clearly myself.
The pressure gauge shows 3 MPa
